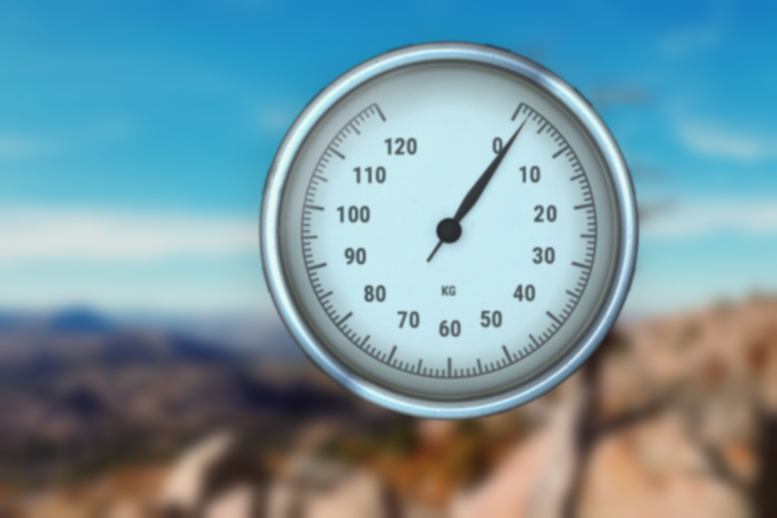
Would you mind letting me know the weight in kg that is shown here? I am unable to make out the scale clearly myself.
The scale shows 2 kg
